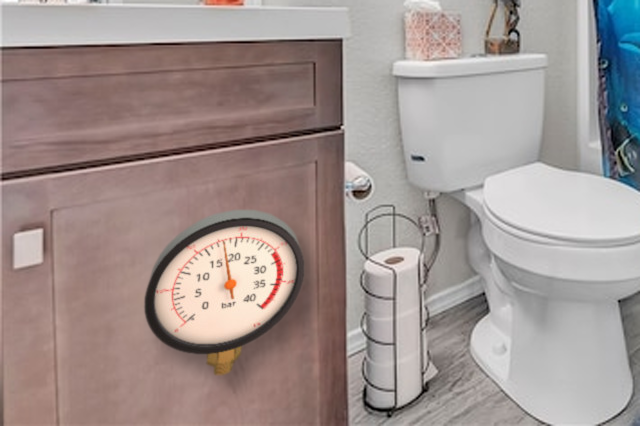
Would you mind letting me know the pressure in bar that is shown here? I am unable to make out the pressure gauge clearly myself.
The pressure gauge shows 18 bar
